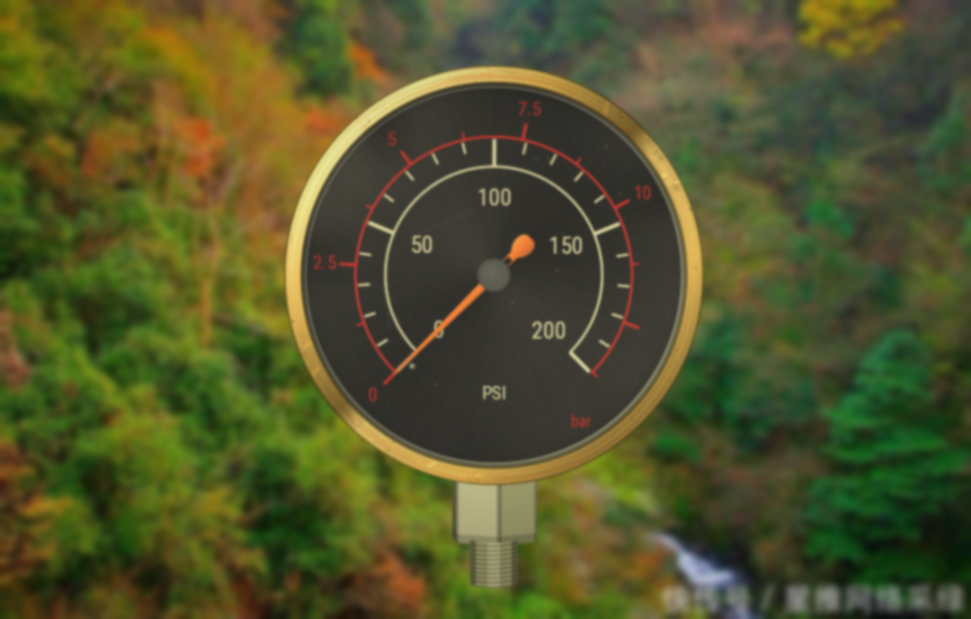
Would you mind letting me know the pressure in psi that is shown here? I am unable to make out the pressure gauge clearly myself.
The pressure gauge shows 0 psi
